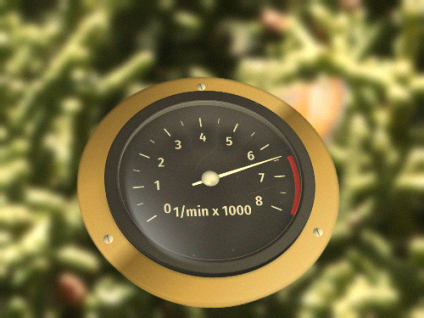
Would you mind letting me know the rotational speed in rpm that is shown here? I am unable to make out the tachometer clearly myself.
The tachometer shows 6500 rpm
